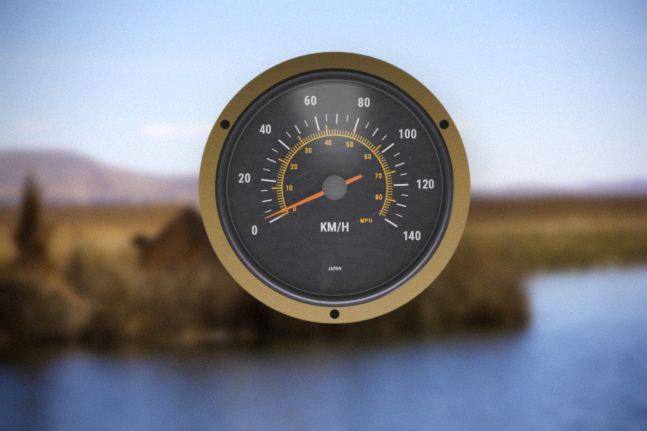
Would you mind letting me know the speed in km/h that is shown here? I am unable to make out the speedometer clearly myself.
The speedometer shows 2.5 km/h
